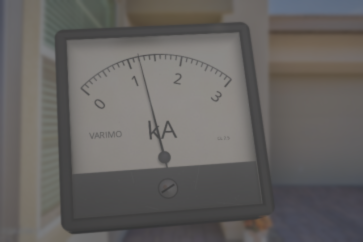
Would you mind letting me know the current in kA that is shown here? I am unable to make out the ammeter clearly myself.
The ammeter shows 1.2 kA
